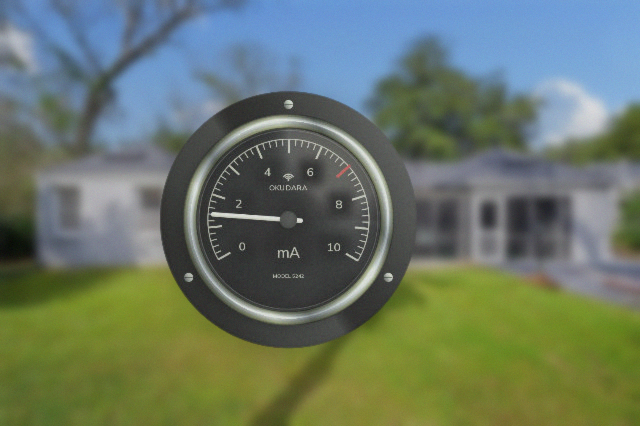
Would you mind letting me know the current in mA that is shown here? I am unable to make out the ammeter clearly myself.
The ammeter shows 1.4 mA
